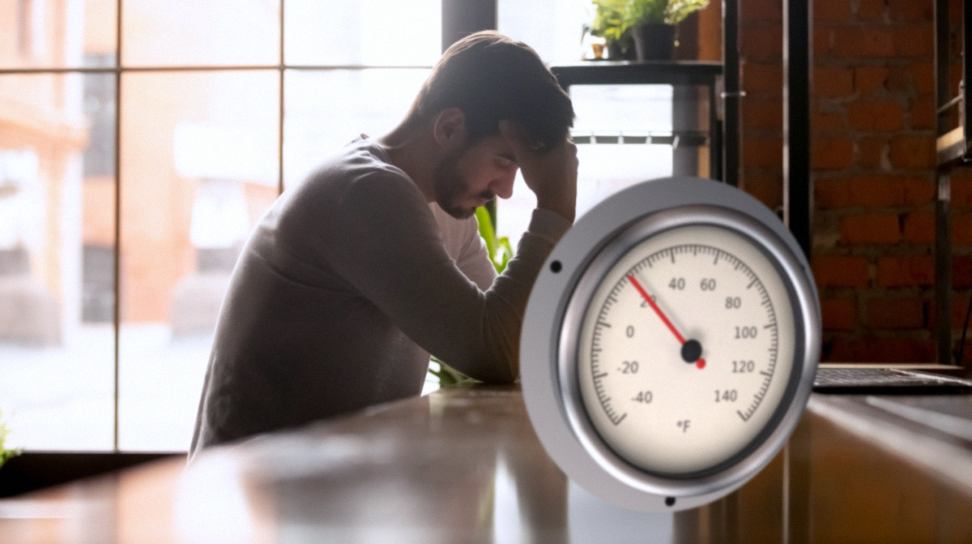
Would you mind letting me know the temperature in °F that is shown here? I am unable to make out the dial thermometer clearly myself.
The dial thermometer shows 20 °F
